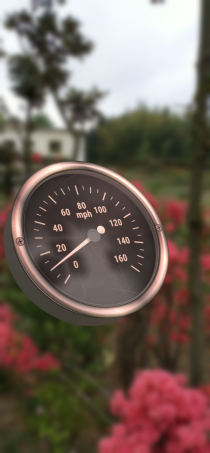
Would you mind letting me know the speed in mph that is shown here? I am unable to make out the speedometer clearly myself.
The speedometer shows 10 mph
